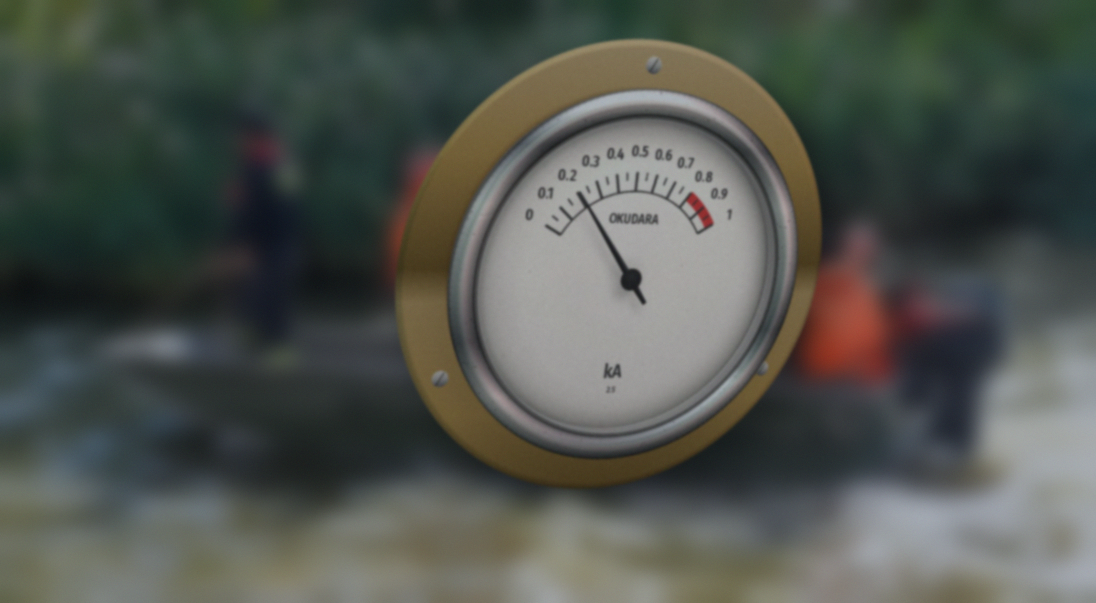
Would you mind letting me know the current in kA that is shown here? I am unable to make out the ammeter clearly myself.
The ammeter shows 0.2 kA
